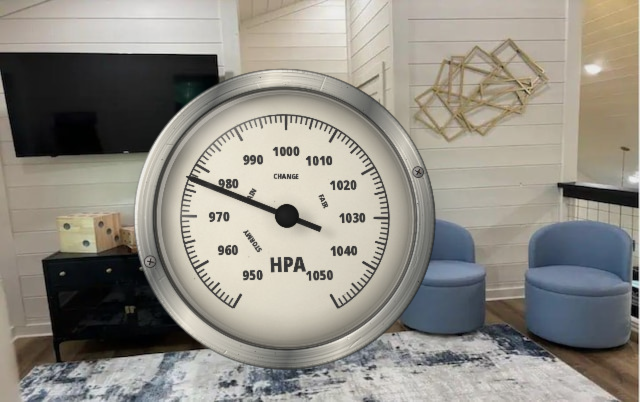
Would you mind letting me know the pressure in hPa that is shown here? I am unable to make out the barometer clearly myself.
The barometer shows 977 hPa
